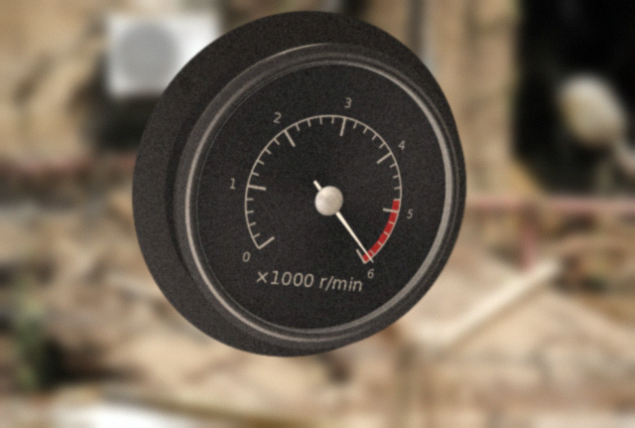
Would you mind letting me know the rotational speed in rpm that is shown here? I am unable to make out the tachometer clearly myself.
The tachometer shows 5900 rpm
